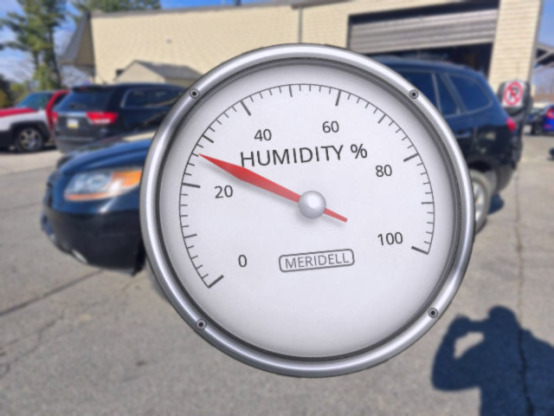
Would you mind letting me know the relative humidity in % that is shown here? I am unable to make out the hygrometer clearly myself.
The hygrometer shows 26 %
